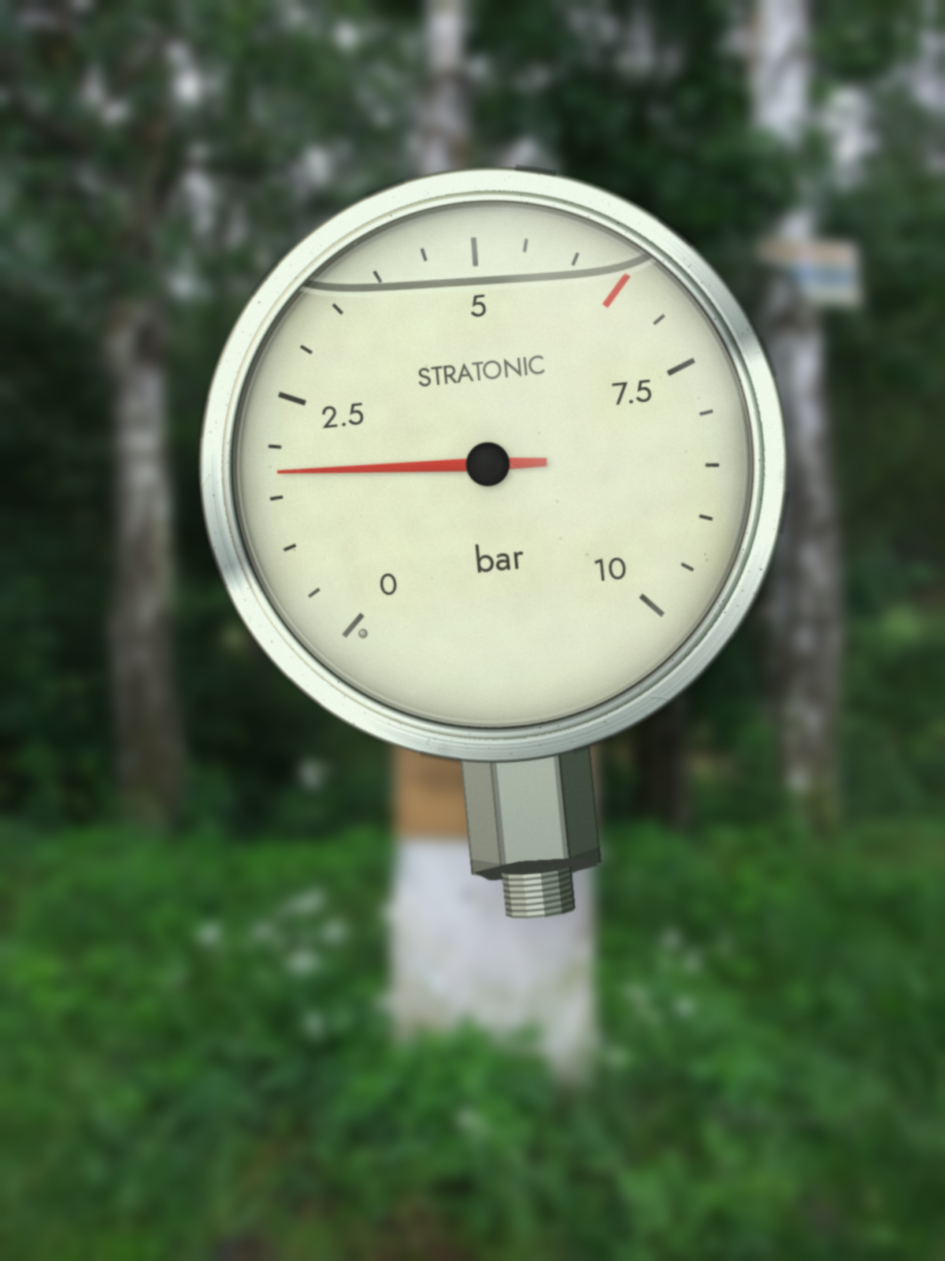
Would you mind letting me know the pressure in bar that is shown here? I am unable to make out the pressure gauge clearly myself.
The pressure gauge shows 1.75 bar
